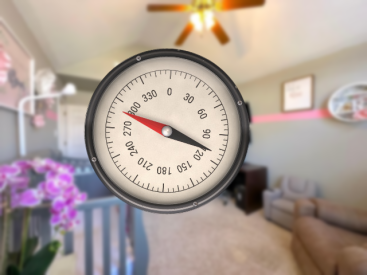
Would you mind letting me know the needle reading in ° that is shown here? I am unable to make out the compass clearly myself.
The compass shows 290 °
